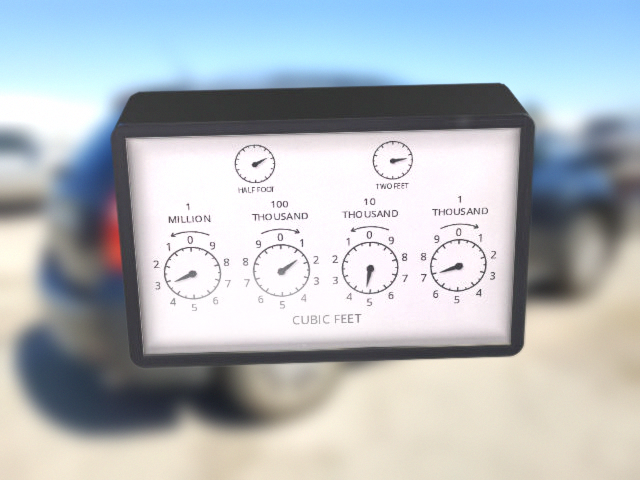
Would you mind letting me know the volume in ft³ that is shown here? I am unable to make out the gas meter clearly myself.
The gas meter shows 314700 ft³
